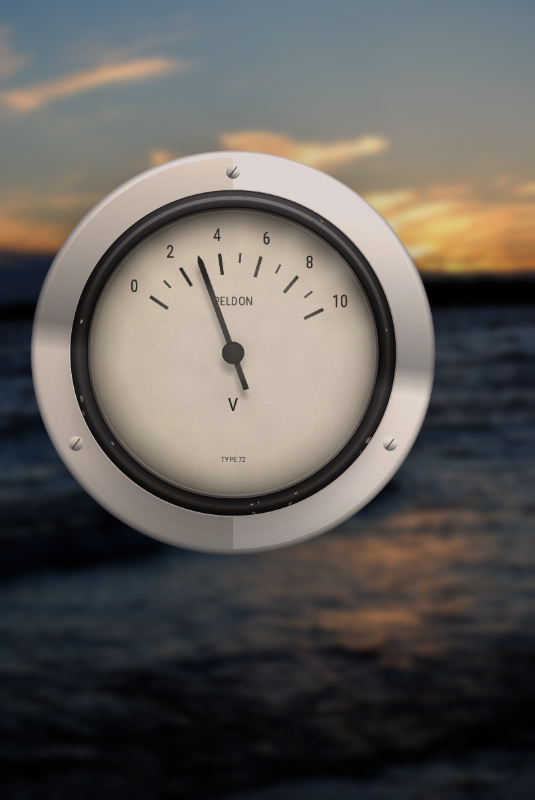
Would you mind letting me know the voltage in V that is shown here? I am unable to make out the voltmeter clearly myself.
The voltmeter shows 3 V
